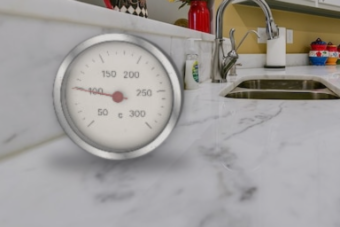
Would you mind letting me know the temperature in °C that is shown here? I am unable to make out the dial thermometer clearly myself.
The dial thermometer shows 100 °C
